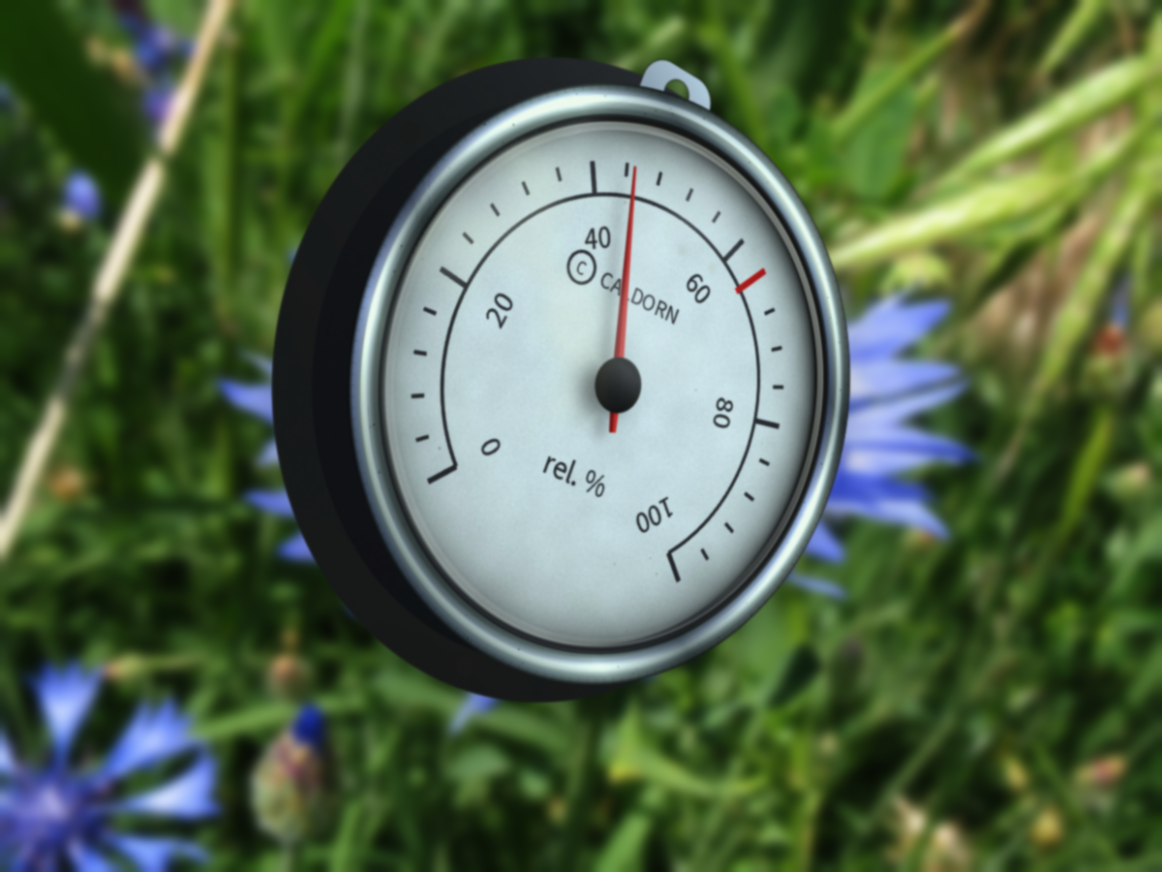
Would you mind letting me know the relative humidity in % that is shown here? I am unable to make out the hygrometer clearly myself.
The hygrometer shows 44 %
